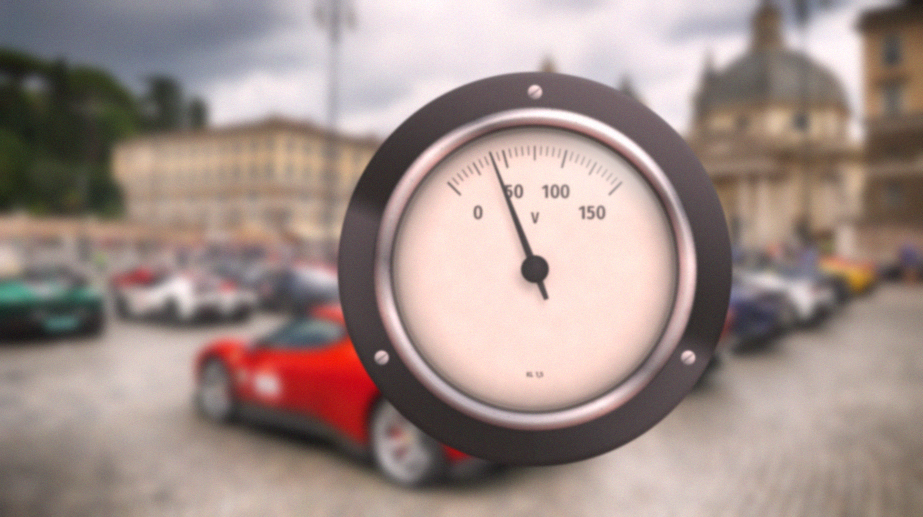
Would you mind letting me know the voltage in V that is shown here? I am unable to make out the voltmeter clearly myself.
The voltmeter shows 40 V
